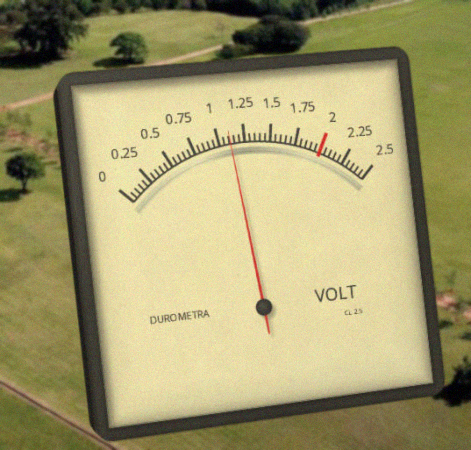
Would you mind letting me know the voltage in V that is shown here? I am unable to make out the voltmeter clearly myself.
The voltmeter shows 1.1 V
